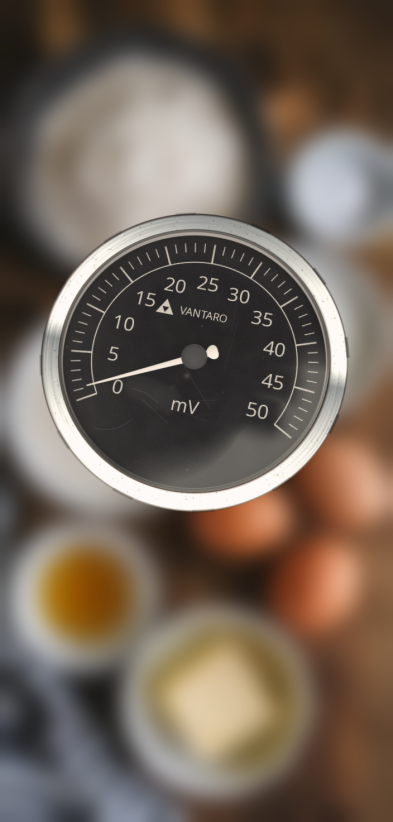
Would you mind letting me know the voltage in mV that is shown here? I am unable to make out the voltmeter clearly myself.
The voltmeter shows 1 mV
